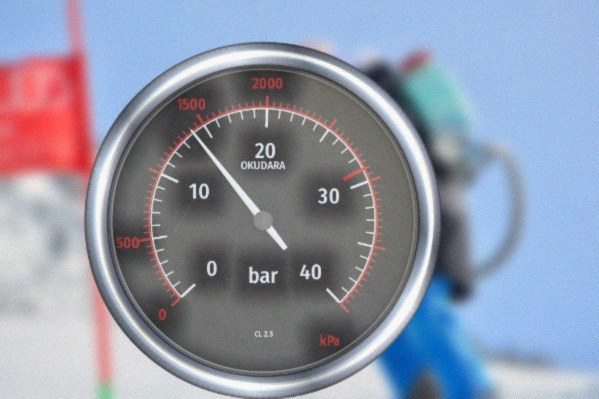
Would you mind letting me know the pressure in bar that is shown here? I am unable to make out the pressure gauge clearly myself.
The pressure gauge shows 14 bar
